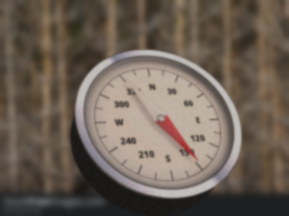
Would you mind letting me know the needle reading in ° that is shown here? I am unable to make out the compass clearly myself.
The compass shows 150 °
